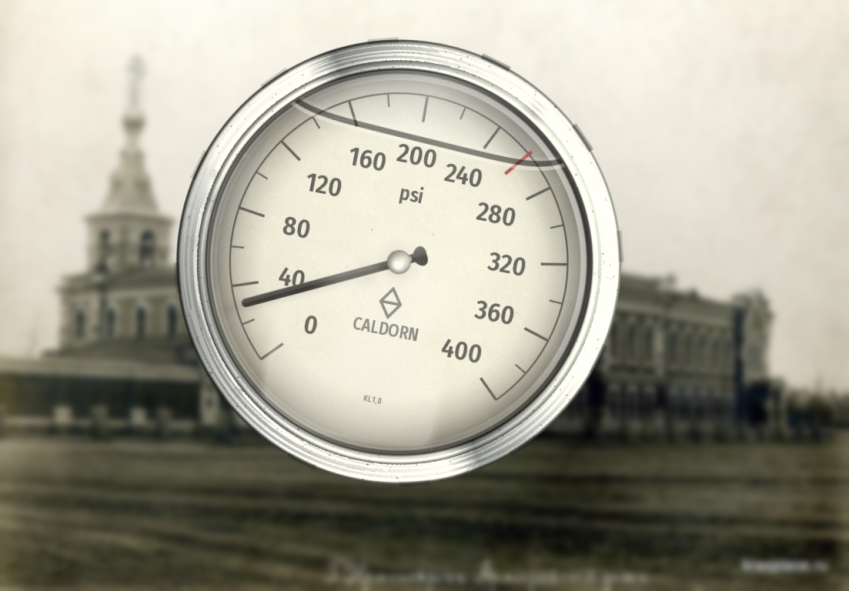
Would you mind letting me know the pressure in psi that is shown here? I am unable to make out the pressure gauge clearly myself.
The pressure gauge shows 30 psi
